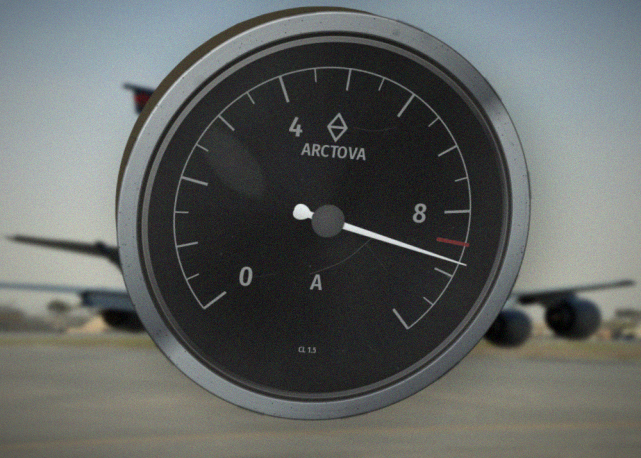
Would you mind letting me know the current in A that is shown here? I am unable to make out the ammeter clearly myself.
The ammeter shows 8.75 A
